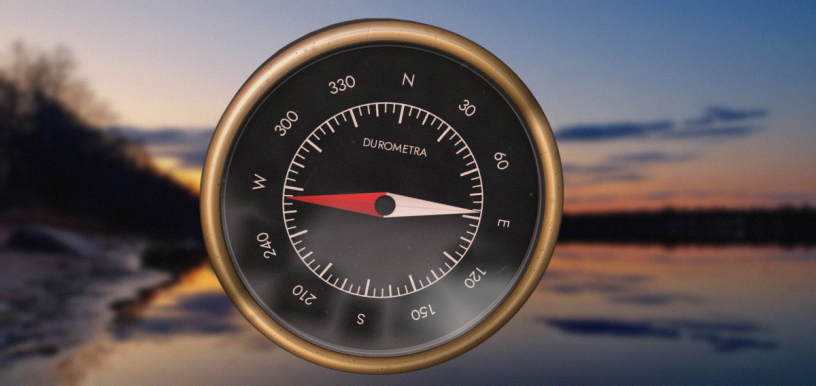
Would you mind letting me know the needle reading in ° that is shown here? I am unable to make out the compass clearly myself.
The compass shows 265 °
